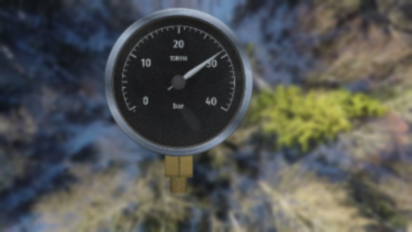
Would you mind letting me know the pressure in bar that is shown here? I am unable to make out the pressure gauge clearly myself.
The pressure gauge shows 29 bar
